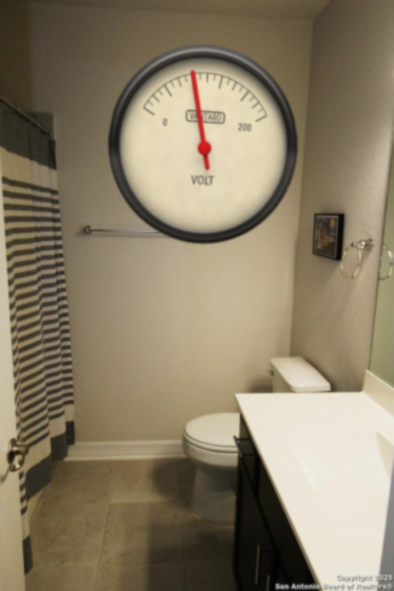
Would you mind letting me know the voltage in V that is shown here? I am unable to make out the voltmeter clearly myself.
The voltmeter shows 80 V
